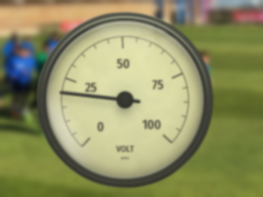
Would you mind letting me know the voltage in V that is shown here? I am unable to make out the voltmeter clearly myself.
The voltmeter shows 20 V
